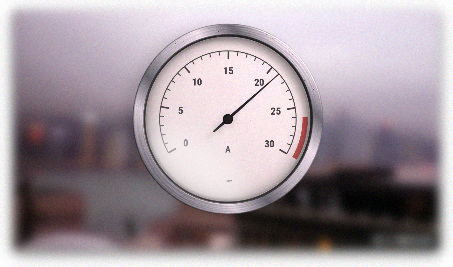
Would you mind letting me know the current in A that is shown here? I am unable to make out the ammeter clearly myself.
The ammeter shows 21 A
